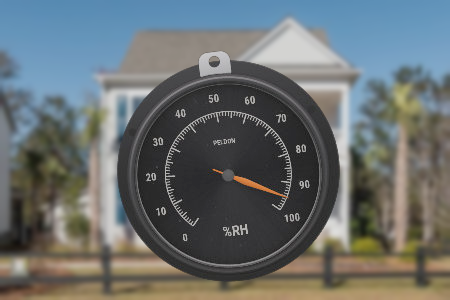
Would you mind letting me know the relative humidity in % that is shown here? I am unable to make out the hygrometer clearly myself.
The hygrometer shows 95 %
